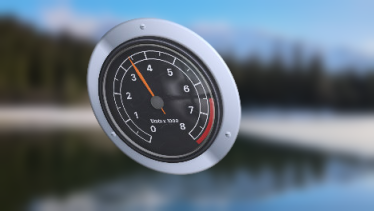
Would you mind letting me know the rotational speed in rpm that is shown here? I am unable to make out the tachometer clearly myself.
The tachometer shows 3500 rpm
